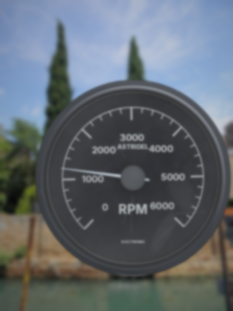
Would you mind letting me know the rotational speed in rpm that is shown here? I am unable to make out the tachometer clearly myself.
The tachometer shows 1200 rpm
